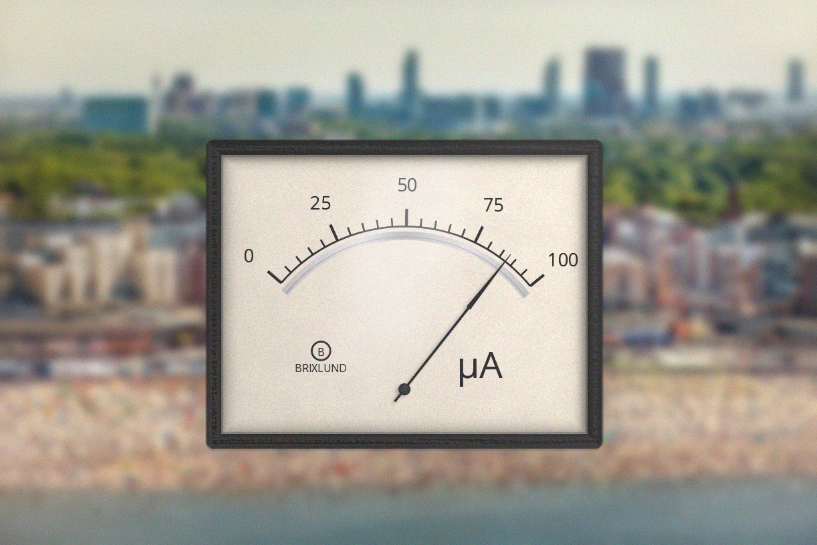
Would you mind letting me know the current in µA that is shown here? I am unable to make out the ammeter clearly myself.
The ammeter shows 87.5 µA
